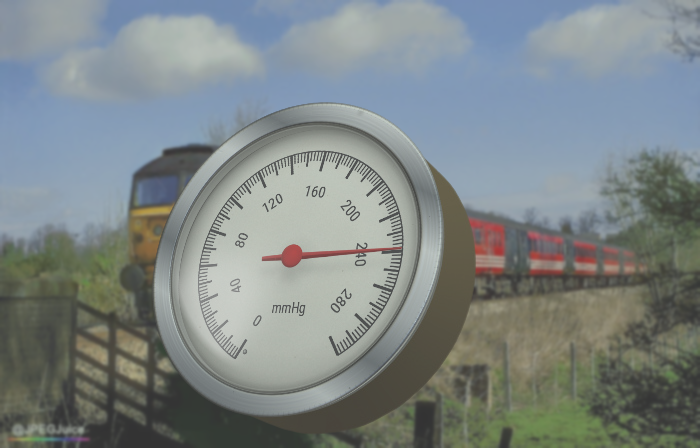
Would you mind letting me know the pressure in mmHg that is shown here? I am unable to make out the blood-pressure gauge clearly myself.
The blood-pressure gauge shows 240 mmHg
